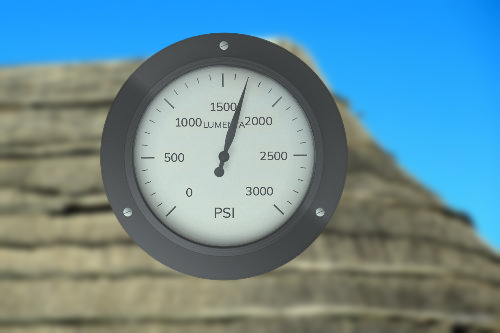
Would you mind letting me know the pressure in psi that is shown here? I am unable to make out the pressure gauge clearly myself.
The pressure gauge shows 1700 psi
